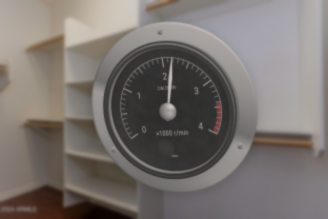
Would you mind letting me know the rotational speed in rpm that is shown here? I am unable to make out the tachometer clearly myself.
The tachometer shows 2200 rpm
